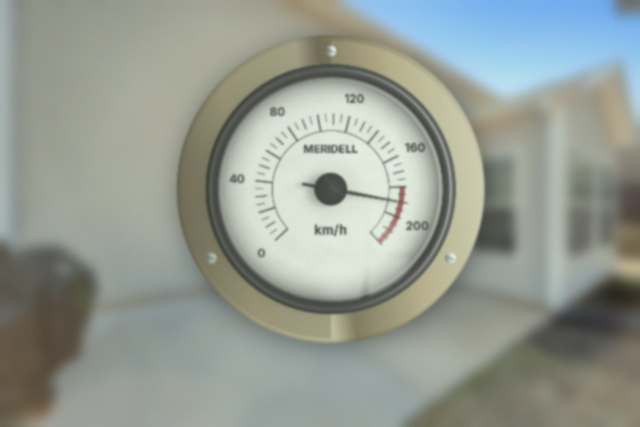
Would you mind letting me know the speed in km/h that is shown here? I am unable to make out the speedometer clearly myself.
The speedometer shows 190 km/h
